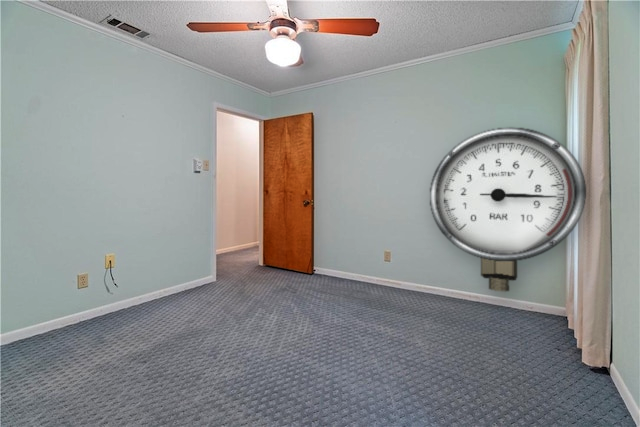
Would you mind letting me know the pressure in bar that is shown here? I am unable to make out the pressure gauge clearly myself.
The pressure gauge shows 8.5 bar
